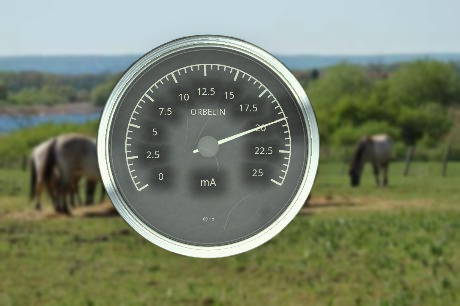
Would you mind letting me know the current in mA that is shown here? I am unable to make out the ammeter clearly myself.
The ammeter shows 20 mA
